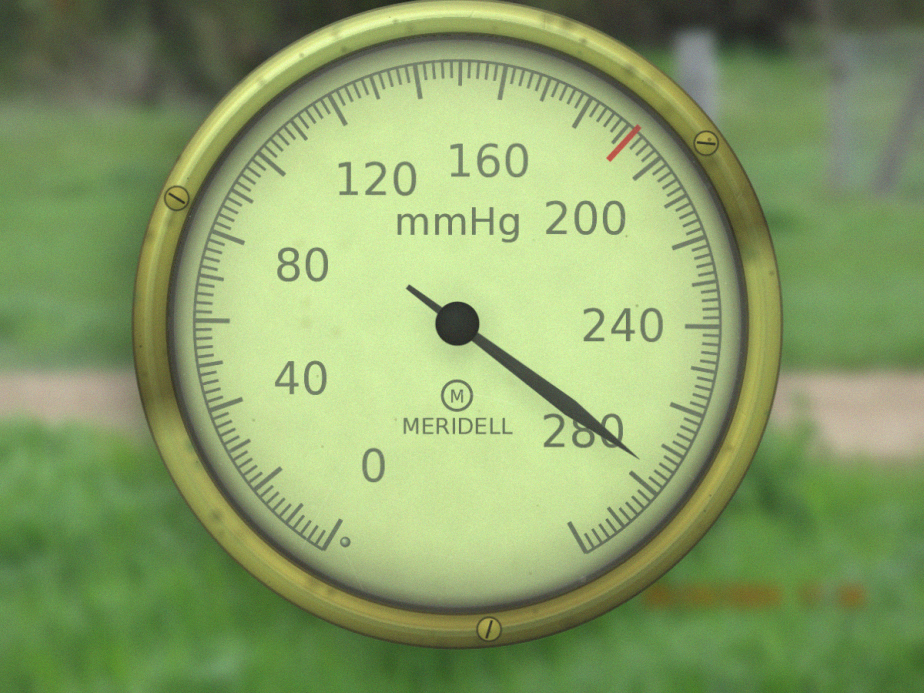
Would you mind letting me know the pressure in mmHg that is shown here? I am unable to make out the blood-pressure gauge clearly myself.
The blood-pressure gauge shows 276 mmHg
